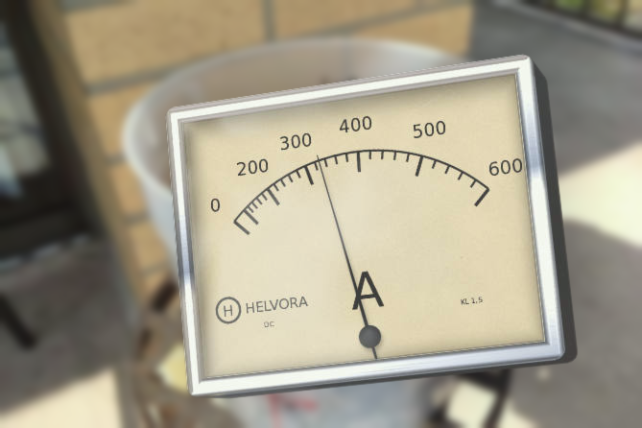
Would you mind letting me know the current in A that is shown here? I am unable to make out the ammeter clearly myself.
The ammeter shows 330 A
